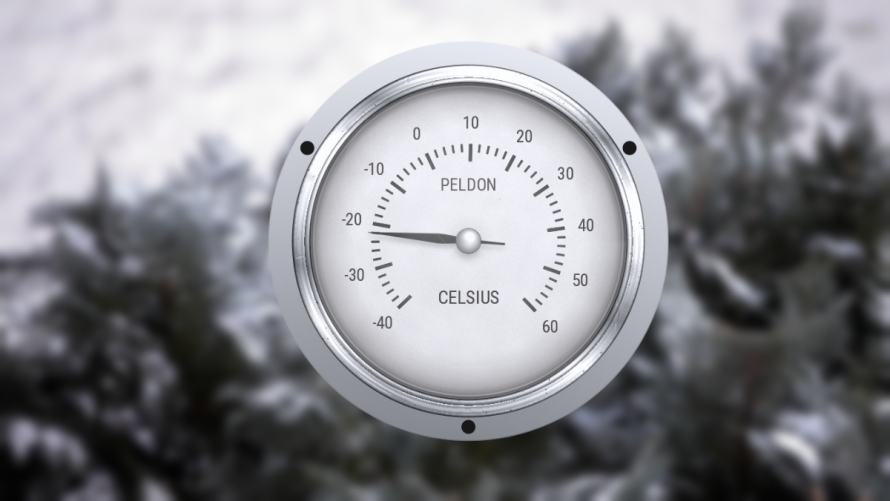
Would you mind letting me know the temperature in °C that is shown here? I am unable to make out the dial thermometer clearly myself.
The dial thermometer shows -22 °C
